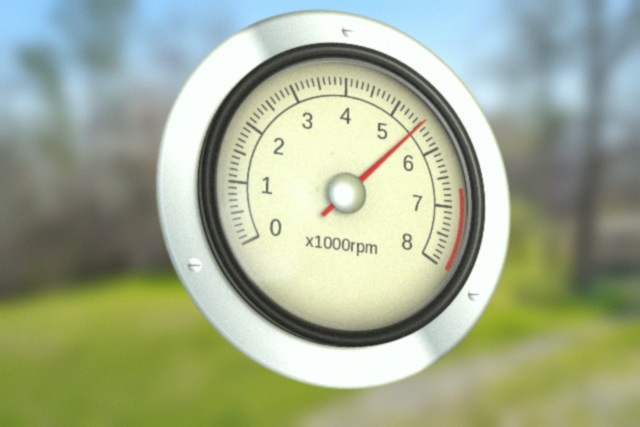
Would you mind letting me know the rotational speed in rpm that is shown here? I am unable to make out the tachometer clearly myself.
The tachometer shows 5500 rpm
